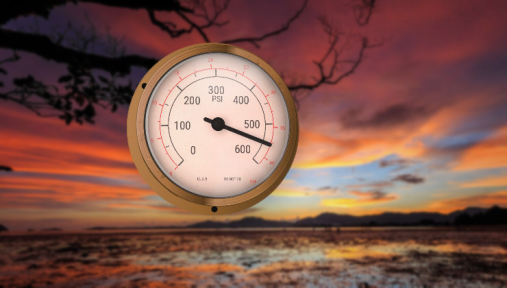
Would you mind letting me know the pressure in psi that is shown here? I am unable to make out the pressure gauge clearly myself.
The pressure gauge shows 550 psi
